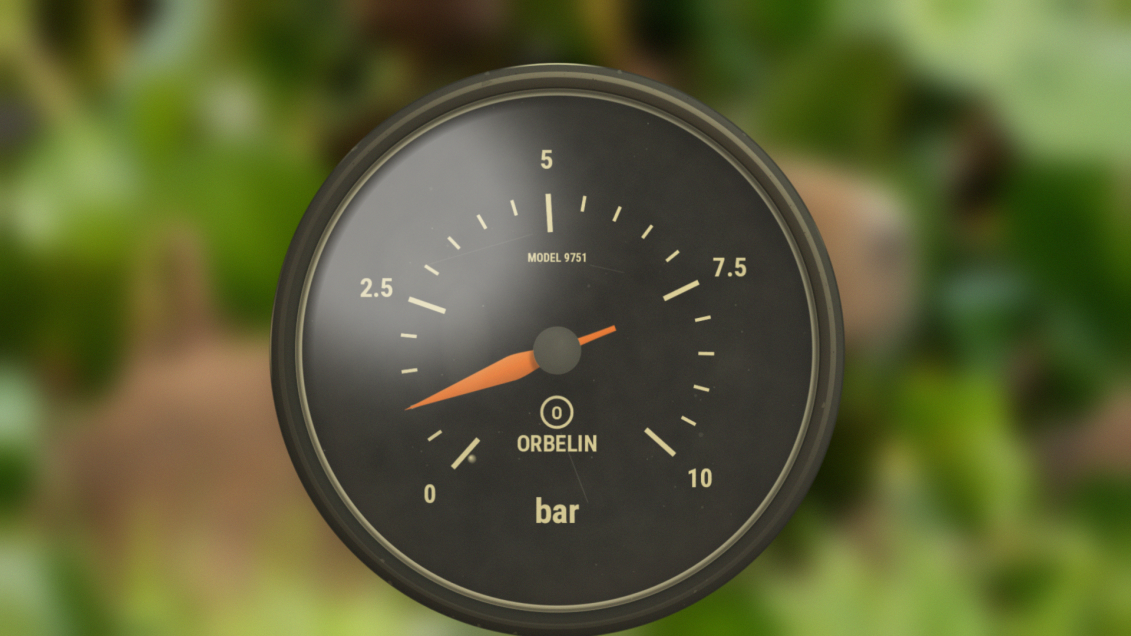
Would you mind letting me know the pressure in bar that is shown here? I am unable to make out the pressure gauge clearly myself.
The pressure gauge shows 1 bar
